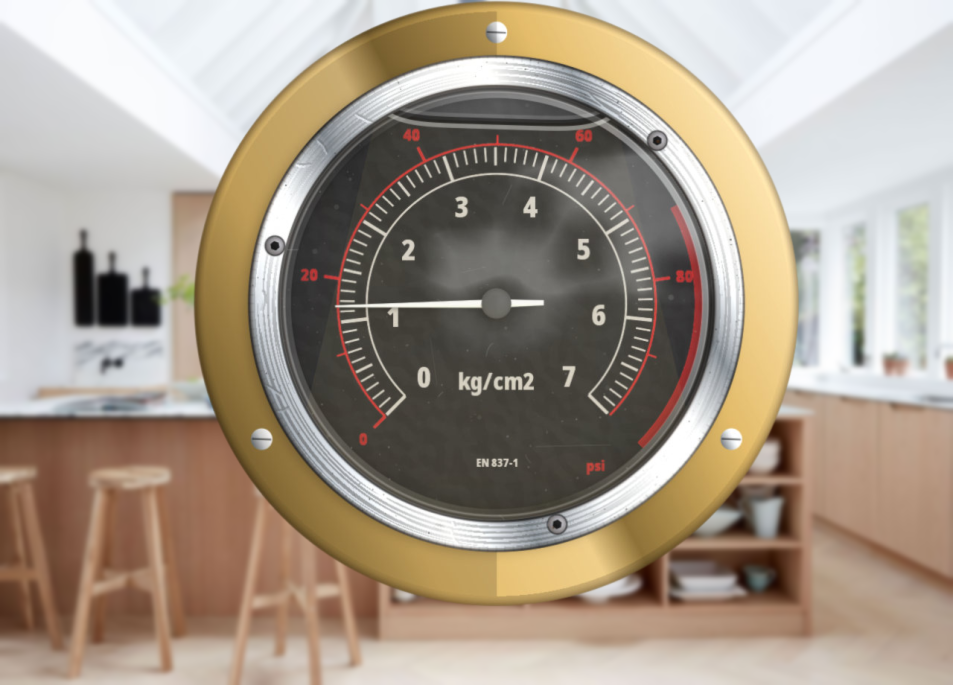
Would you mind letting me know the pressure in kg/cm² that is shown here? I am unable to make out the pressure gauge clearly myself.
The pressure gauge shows 1.15 kg/cm²
